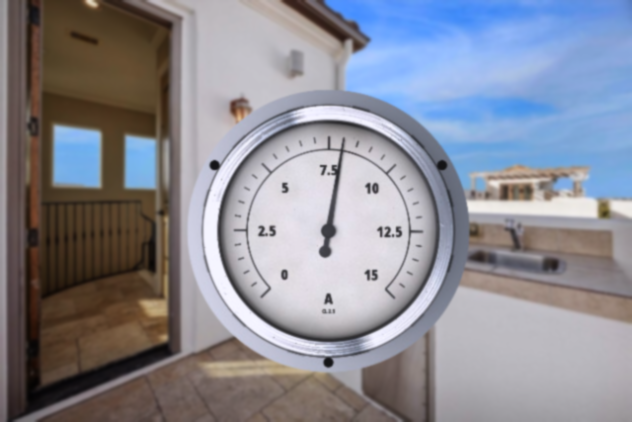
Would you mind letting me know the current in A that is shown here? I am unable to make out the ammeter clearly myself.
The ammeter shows 8 A
